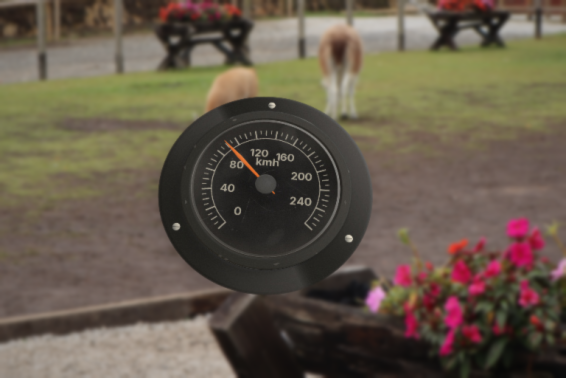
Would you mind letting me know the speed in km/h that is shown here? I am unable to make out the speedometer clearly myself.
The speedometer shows 90 km/h
